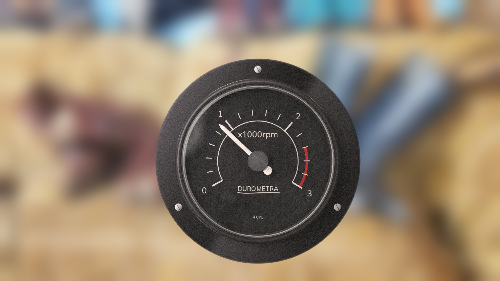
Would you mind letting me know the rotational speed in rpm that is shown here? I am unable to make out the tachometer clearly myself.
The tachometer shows 900 rpm
